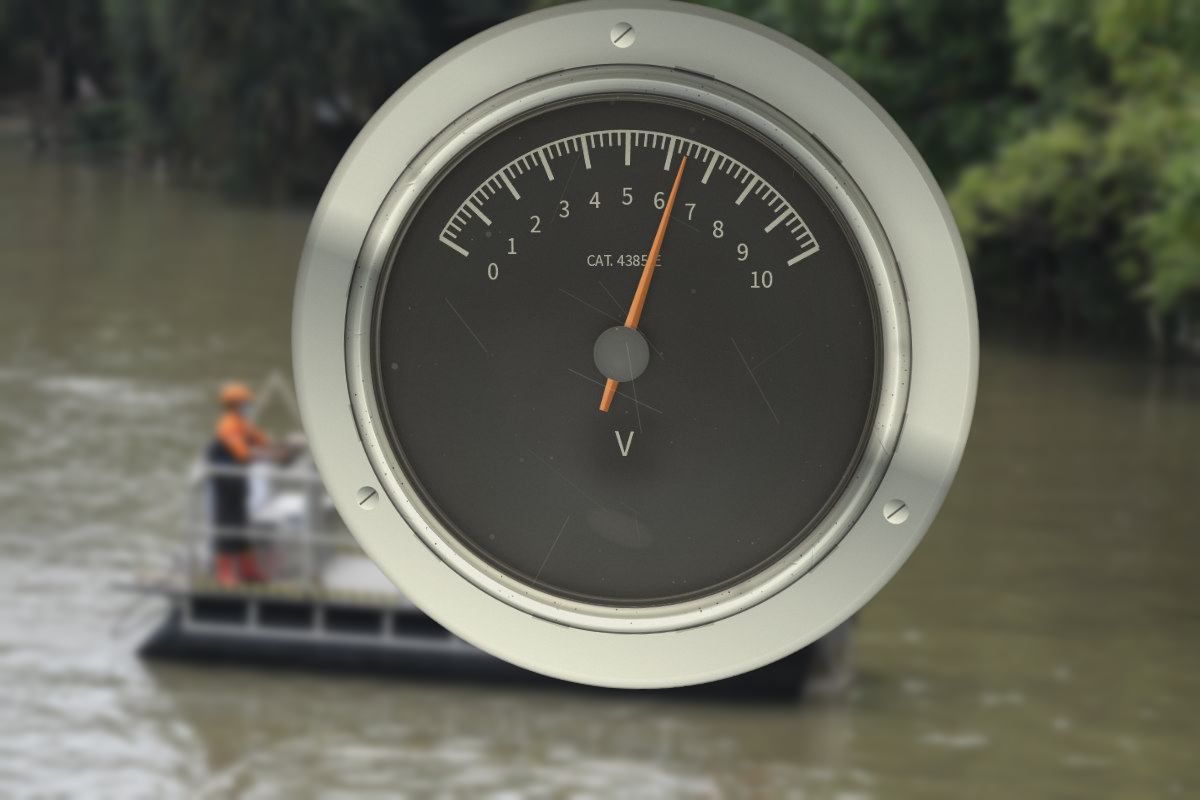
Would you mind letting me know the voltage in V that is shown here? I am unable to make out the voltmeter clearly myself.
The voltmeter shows 6.4 V
